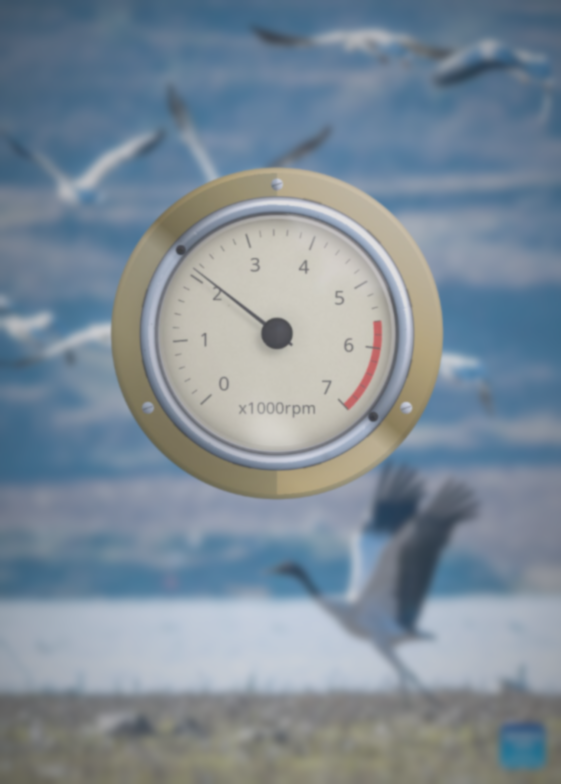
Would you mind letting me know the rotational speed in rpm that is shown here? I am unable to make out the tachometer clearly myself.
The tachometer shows 2100 rpm
